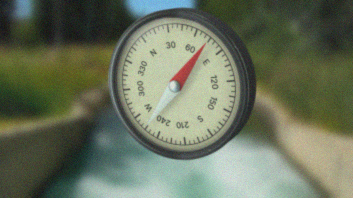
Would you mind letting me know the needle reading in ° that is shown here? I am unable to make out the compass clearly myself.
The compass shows 75 °
